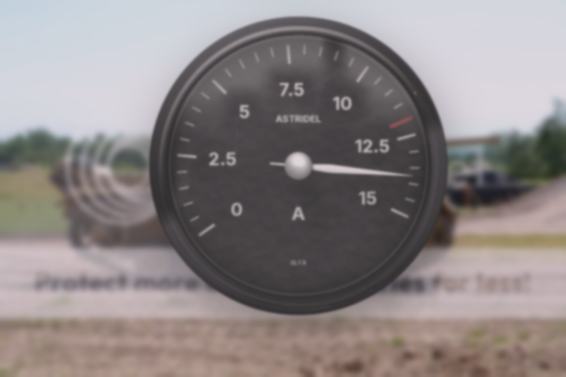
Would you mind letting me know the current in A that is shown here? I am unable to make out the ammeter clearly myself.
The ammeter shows 13.75 A
